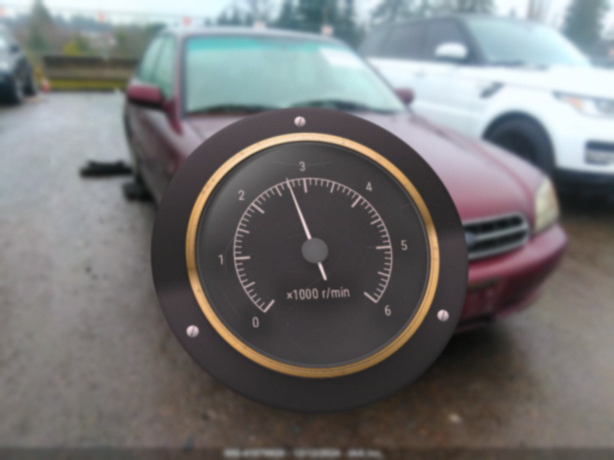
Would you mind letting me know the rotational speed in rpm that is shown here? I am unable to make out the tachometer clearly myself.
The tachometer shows 2700 rpm
